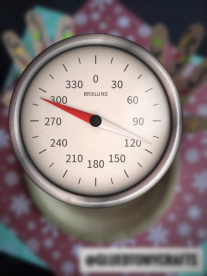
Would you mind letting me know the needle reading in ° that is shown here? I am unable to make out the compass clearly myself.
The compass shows 292.5 °
